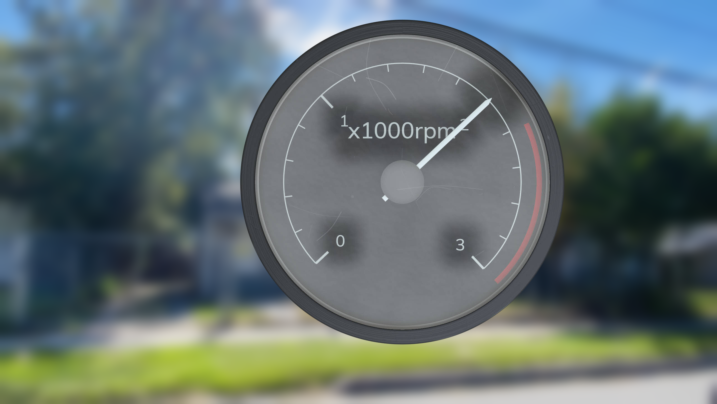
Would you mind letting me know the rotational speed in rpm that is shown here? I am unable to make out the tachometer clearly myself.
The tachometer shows 2000 rpm
